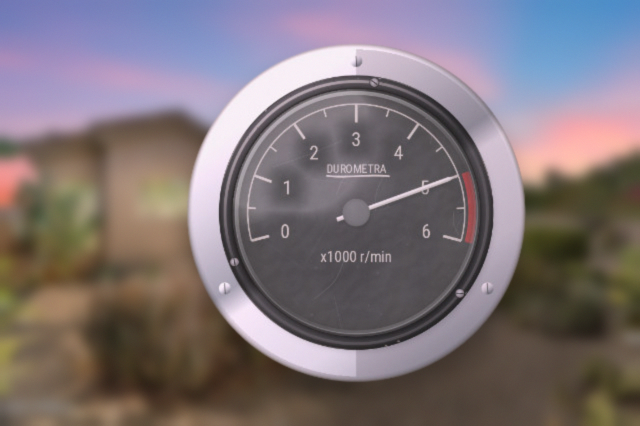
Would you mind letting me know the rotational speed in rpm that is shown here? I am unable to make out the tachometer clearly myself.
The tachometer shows 5000 rpm
